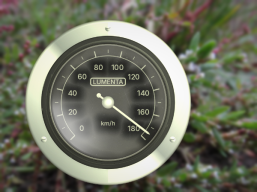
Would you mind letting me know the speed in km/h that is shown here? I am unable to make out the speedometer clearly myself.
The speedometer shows 175 km/h
